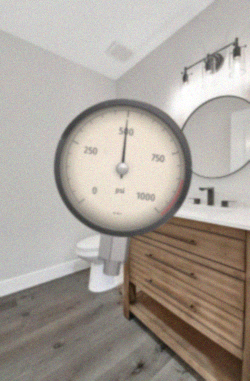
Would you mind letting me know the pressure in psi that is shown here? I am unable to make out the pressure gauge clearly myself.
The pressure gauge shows 500 psi
